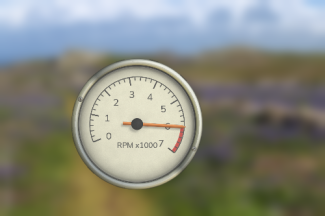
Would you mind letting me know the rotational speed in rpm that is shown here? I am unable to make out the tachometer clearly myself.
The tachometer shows 6000 rpm
